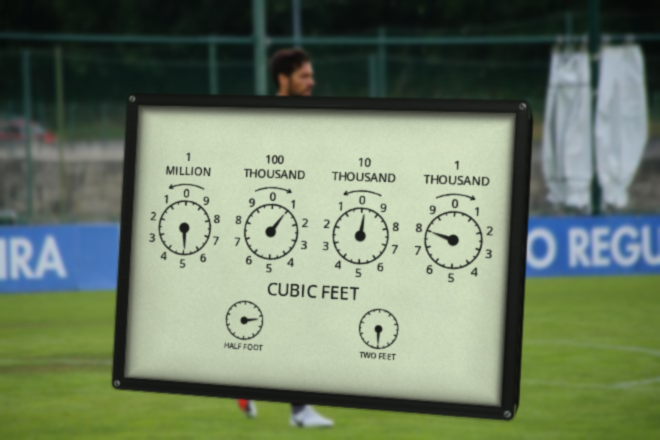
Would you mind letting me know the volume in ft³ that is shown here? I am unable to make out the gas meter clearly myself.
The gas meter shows 509800 ft³
